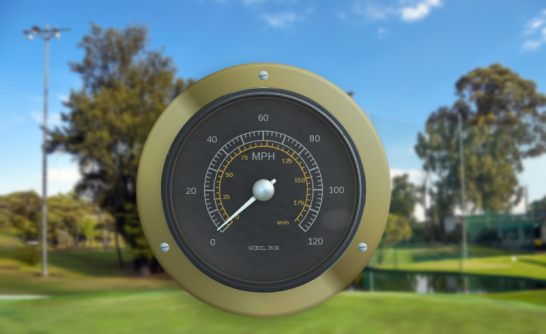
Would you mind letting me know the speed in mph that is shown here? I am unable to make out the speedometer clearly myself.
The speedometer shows 2 mph
